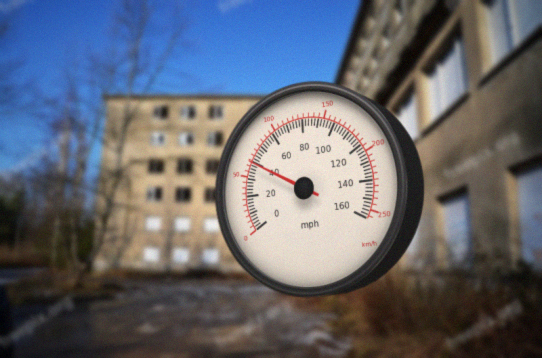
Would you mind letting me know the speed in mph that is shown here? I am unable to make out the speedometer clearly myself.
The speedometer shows 40 mph
